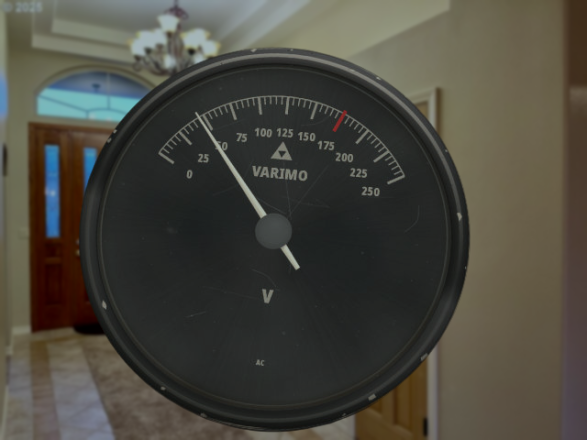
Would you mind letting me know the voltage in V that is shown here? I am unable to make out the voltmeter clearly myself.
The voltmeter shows 45 V
